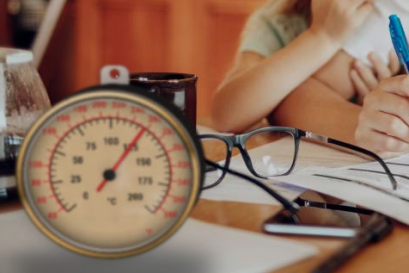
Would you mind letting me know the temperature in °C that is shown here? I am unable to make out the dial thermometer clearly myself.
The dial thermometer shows 125 °C
